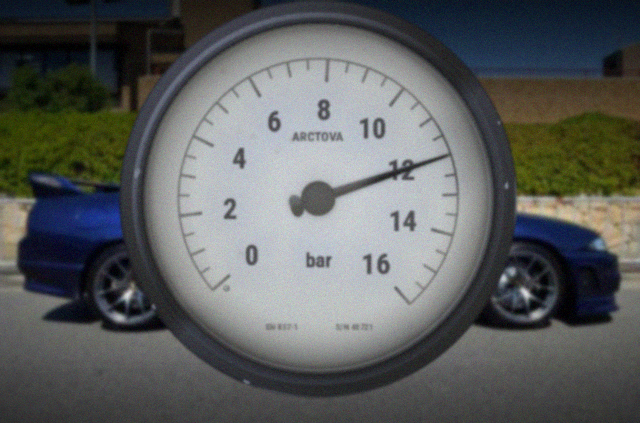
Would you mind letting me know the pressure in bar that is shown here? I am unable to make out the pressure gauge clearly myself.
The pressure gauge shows 12 bar
